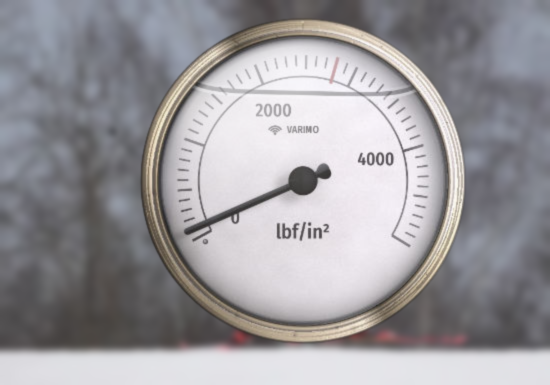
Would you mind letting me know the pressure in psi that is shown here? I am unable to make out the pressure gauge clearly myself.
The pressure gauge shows 100 psi
